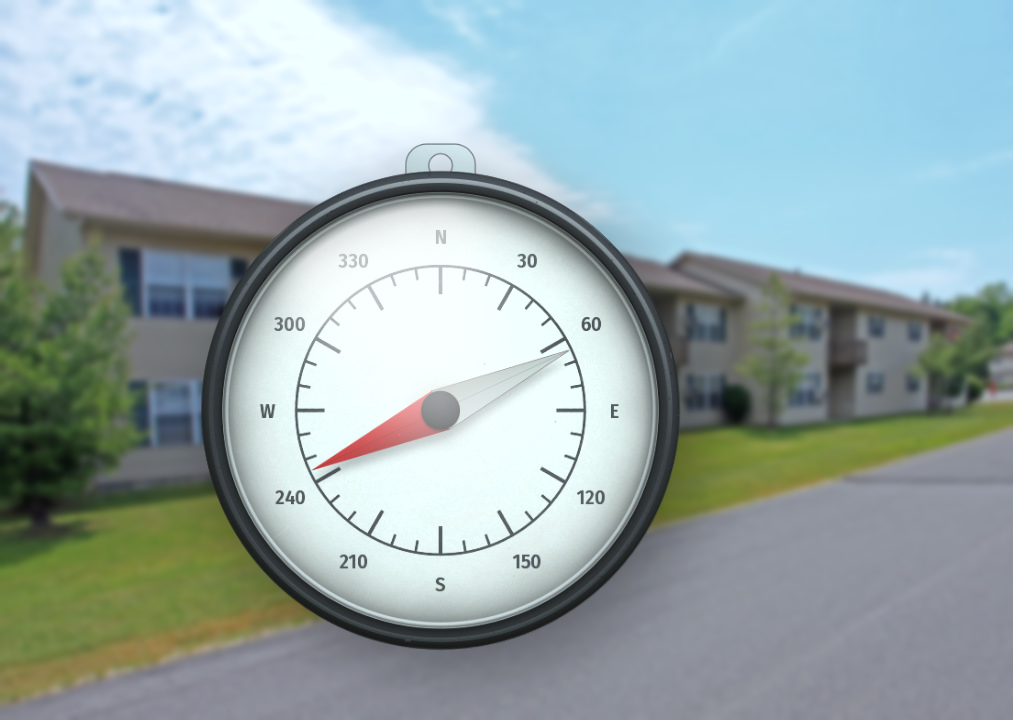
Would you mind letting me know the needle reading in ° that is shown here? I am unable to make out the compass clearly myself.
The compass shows 245 °
